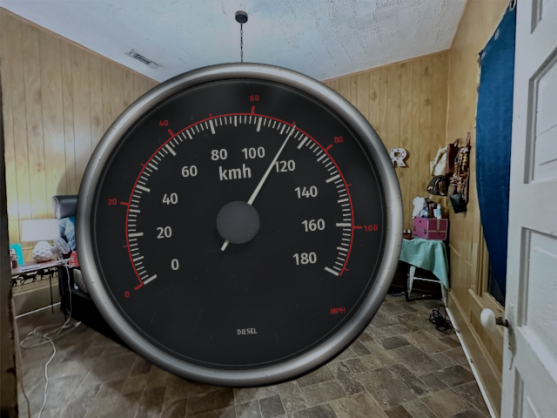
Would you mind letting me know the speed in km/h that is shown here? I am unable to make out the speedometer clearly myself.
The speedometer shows 114 km/h
